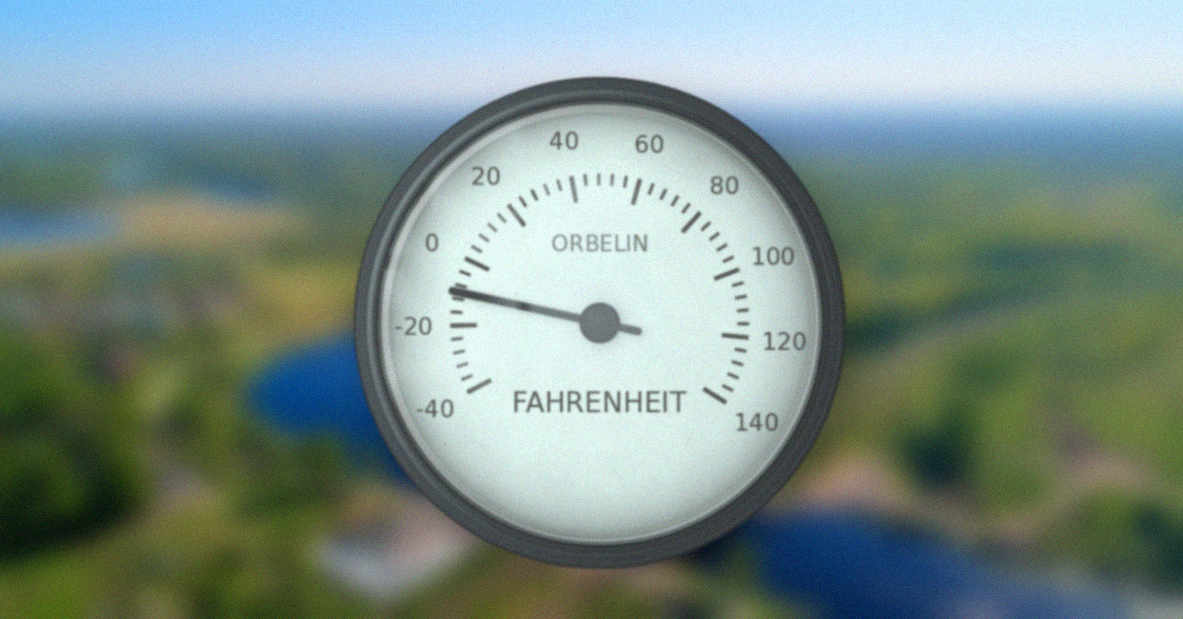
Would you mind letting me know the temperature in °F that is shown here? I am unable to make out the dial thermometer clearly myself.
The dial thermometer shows -10 °F
